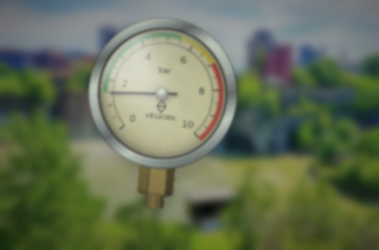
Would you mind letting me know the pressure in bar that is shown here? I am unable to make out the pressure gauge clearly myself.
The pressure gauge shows 1.5 bar
